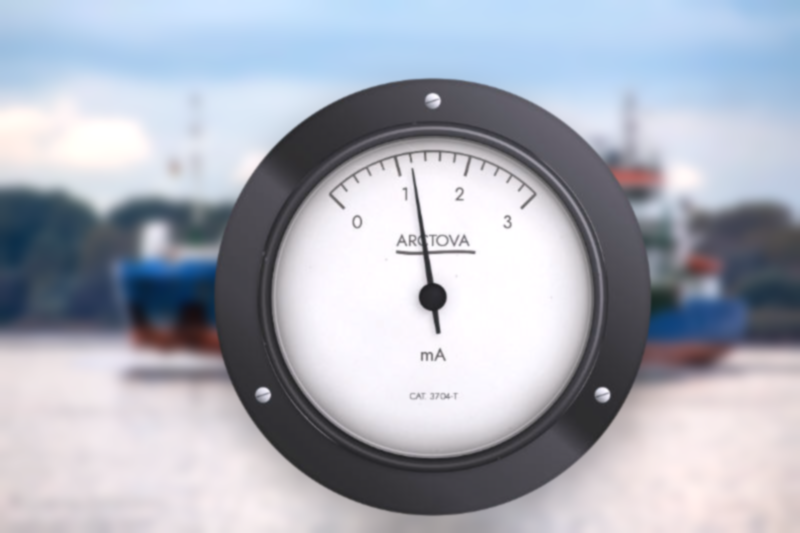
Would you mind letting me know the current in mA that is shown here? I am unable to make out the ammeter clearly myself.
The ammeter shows 1.2 mA
